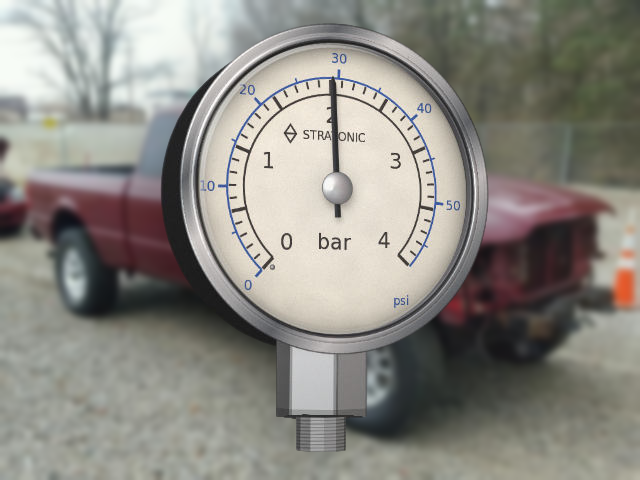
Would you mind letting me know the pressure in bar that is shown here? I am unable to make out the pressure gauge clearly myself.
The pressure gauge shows 2 bar
